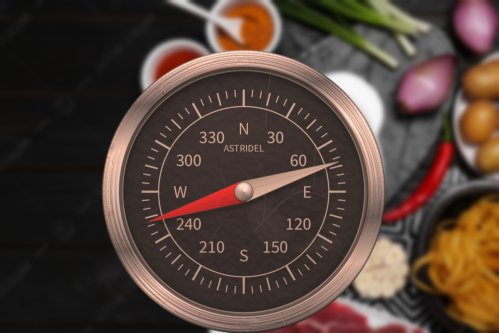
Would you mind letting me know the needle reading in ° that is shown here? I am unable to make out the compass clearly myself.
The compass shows 252.5 °
